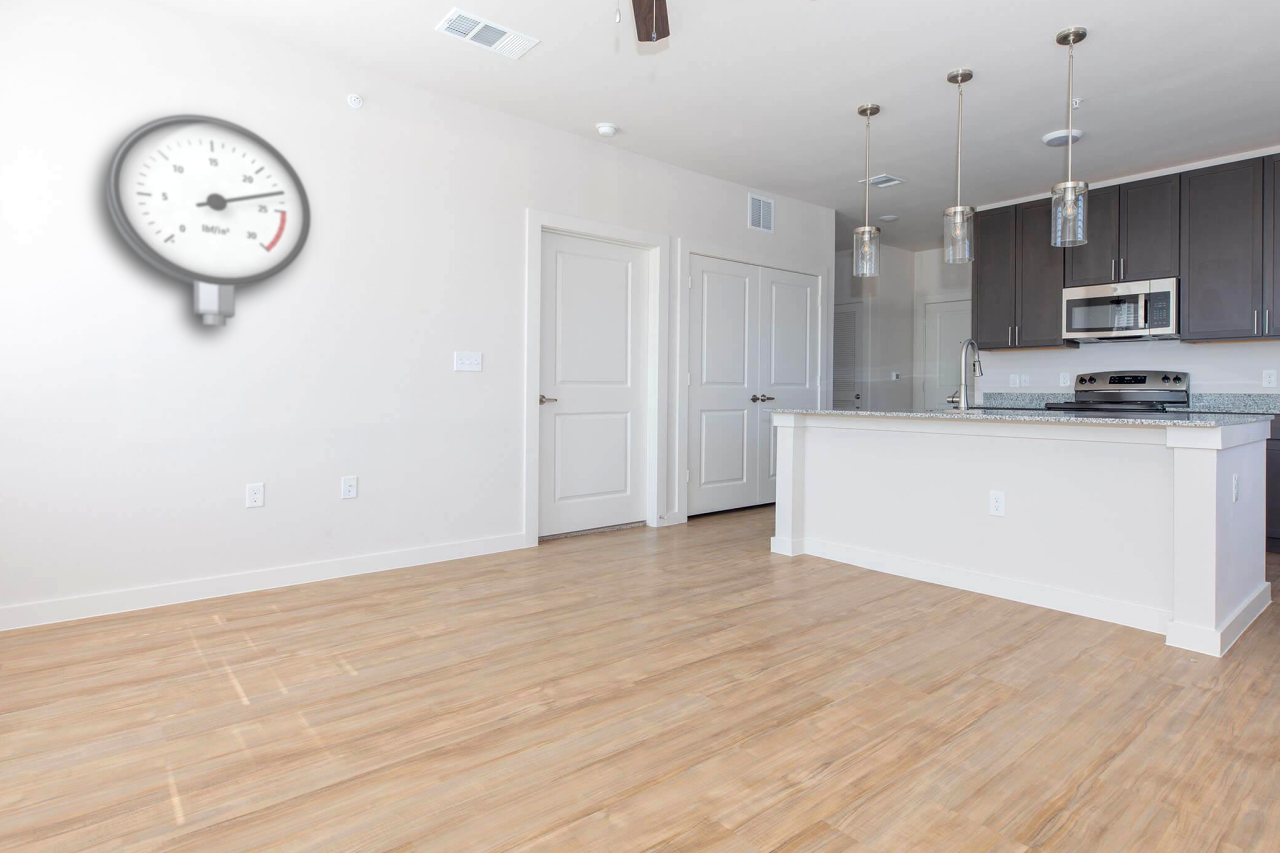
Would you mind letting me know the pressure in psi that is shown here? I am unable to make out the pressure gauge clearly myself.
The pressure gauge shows 23 psi
